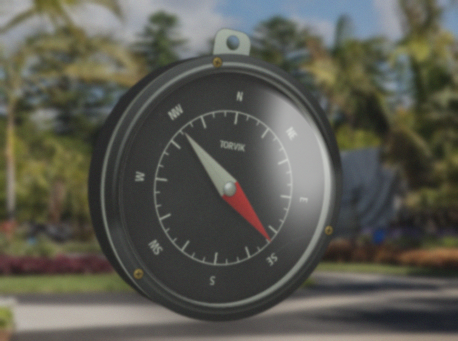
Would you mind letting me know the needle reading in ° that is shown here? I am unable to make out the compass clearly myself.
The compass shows 130 °
